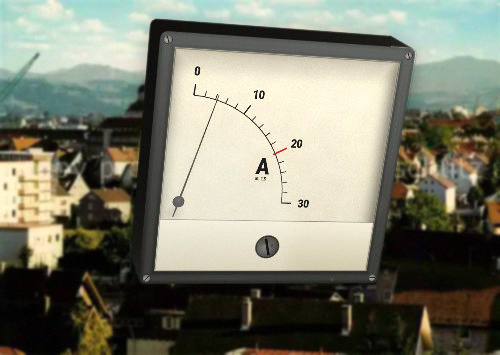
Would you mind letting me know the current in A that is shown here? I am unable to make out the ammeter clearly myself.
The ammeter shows 4 A
